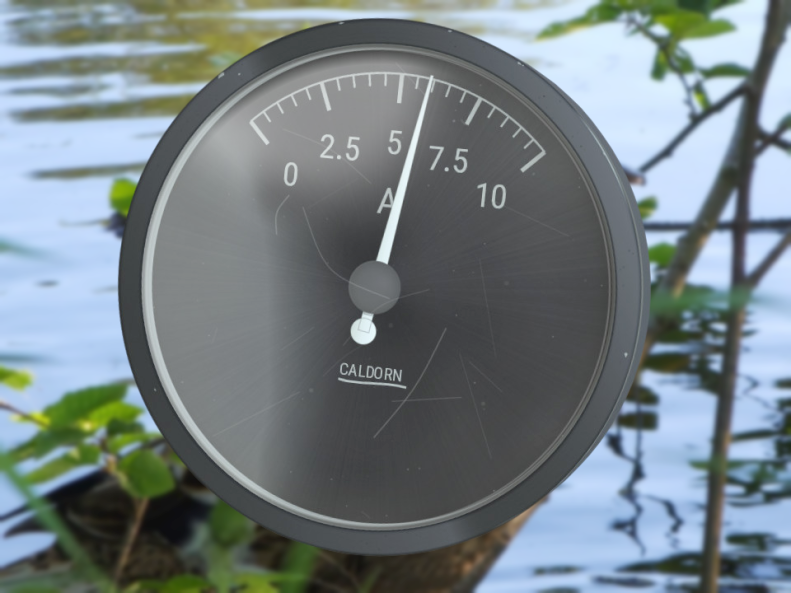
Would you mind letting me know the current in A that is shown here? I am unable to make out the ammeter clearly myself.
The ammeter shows 6 A
